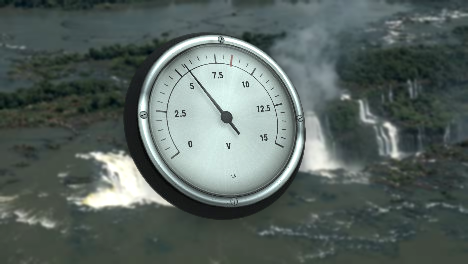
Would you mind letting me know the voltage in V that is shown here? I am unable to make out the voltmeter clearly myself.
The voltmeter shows 5.5 V
